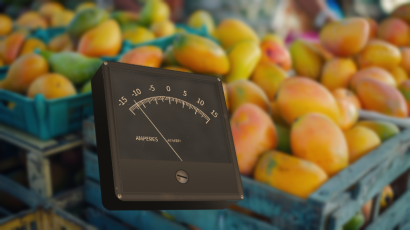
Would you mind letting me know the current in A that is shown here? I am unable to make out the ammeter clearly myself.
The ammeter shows -12.5 A
